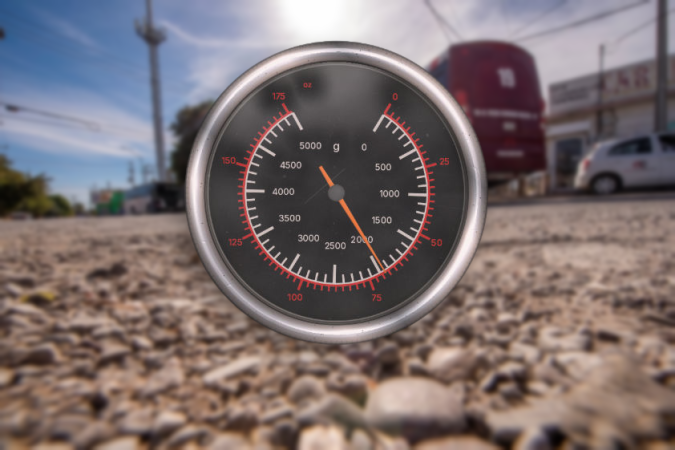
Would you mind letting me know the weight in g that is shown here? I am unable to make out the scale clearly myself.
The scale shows 1950 g
